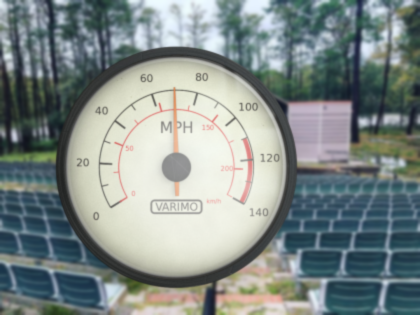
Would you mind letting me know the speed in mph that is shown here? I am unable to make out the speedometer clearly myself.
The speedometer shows 70 mph
